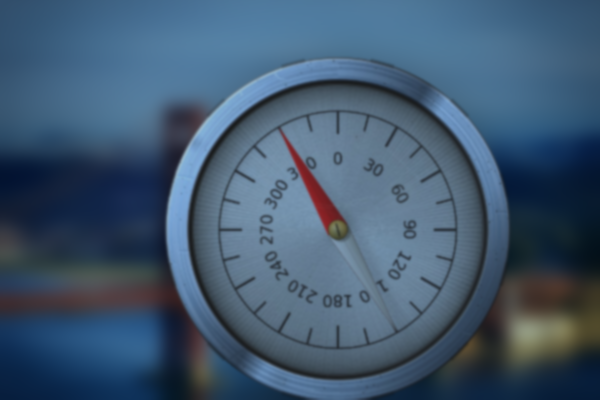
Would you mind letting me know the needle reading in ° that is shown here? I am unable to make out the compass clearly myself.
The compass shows 330 °
